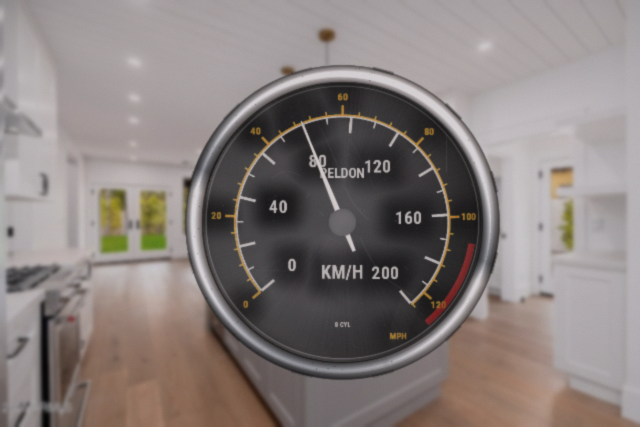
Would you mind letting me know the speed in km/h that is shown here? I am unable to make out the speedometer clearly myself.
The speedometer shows 80 km/h
